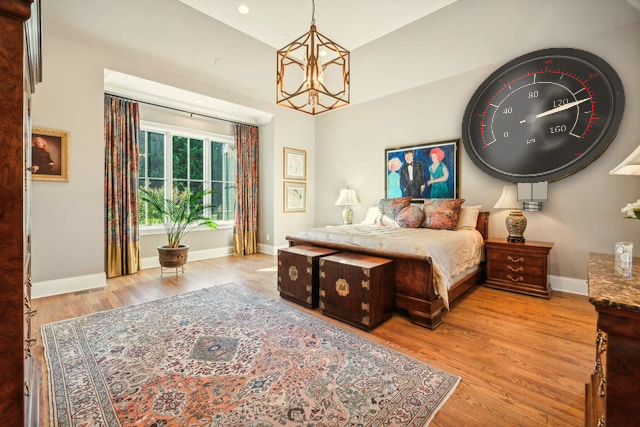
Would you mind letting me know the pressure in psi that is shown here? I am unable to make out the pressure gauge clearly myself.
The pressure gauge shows 130 psi
